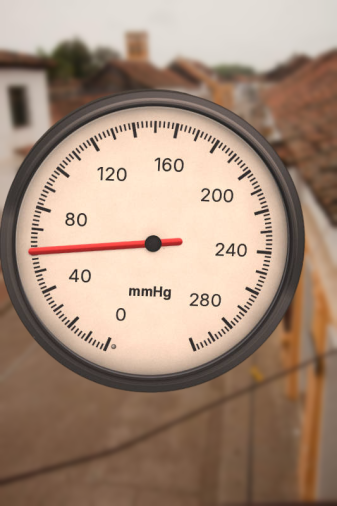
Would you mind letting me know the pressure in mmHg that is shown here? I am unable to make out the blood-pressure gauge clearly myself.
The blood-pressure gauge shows 60 mmHg
